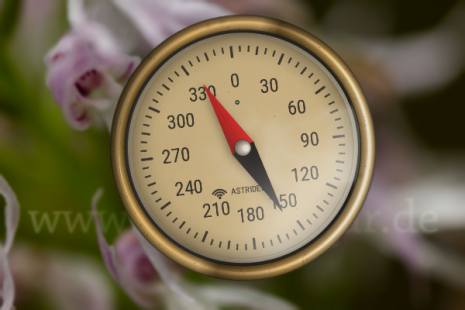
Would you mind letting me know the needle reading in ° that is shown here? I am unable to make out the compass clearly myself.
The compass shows 335 °
